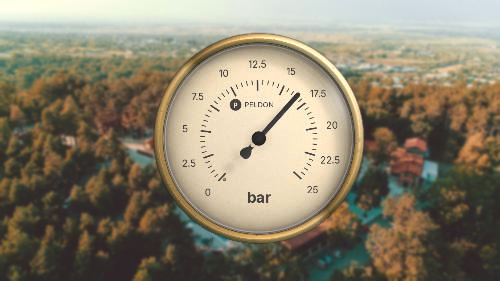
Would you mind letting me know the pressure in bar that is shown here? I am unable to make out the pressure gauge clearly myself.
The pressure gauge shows 16.5 bar
